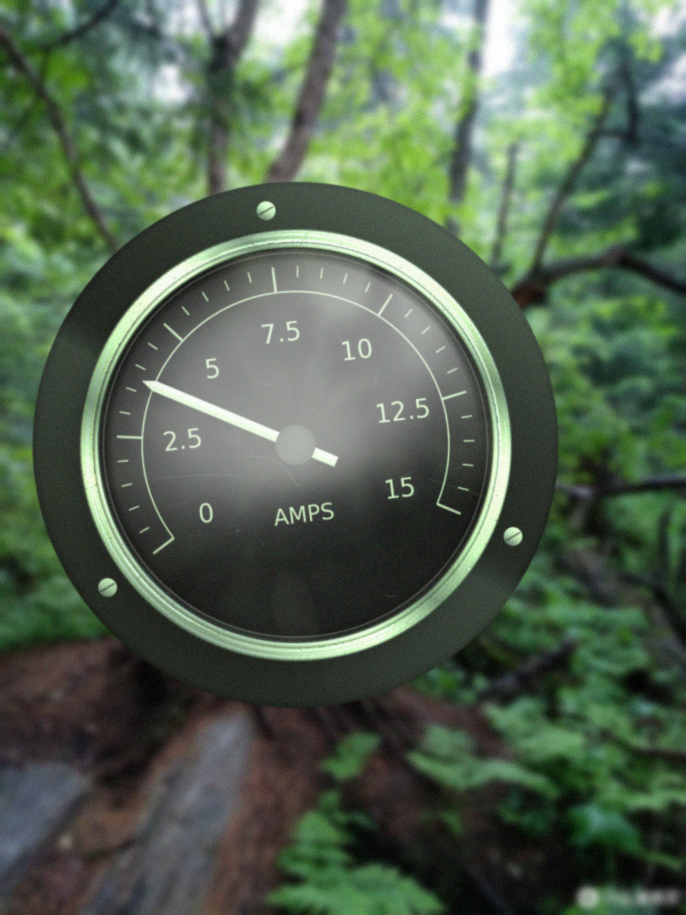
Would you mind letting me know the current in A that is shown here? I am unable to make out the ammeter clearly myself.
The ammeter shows 3.75 A
